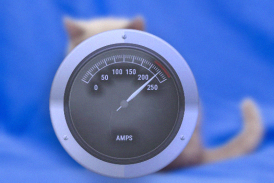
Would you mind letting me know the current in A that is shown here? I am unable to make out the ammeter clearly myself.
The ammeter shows 225 A
